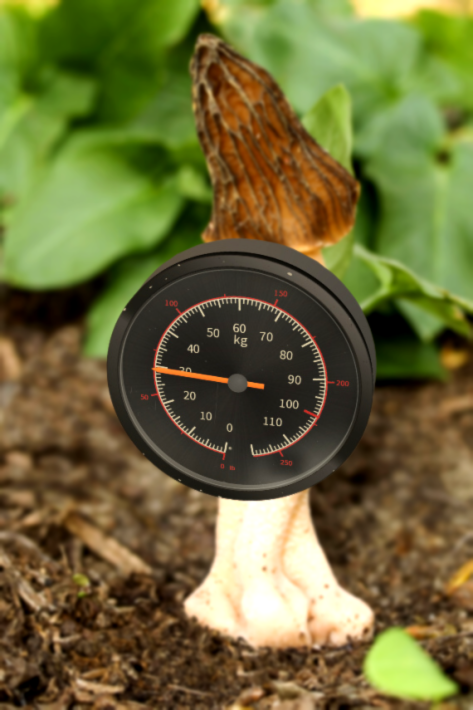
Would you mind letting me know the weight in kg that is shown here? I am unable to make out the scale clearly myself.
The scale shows 30 kg
